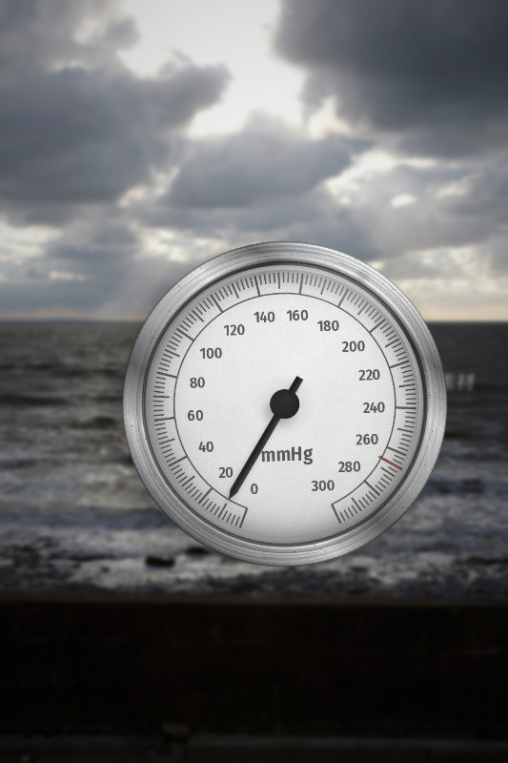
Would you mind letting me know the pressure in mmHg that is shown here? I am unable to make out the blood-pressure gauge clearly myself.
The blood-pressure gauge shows 10 mmHg
